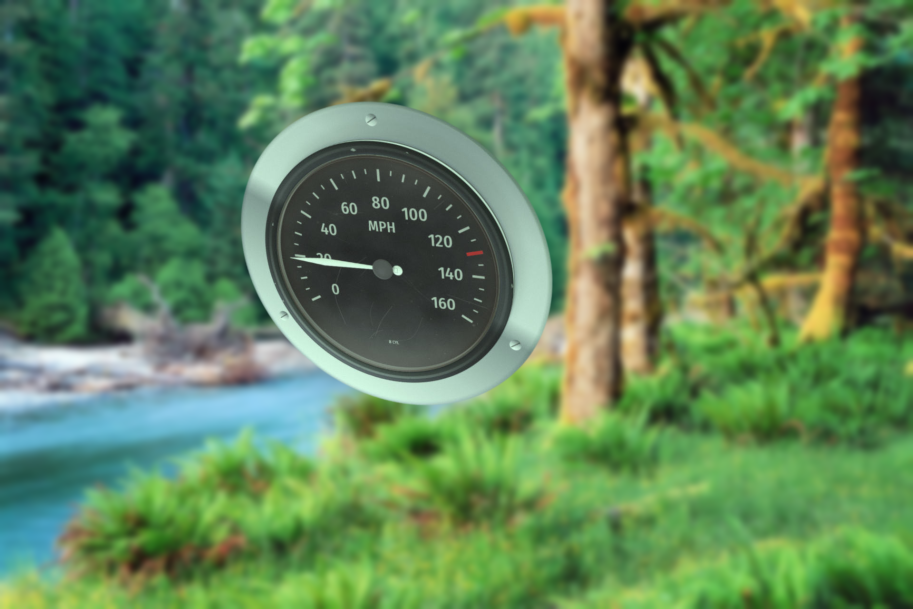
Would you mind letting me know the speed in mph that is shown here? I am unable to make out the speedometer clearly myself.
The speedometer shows 20 mph
